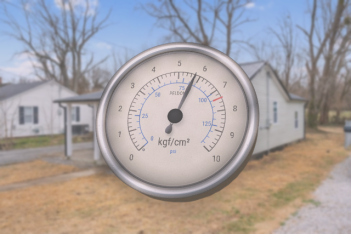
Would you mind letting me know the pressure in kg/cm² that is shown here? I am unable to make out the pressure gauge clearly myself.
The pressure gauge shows 5.8 kg/cm²
